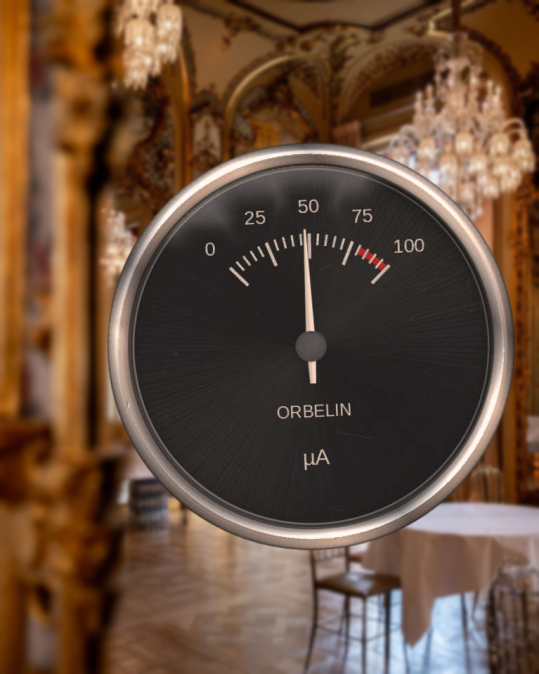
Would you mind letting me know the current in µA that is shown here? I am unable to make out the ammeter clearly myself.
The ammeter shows 47.5 µA
